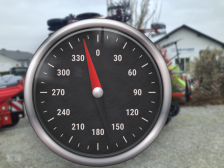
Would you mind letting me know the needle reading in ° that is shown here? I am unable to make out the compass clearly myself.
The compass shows 345 °
